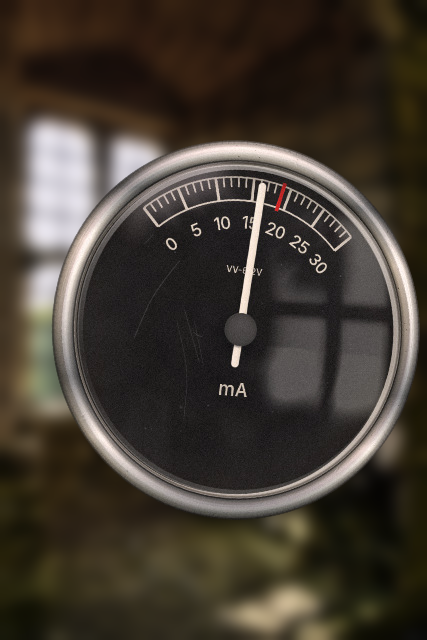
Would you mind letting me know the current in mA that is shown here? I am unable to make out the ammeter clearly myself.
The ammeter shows 16 mA
